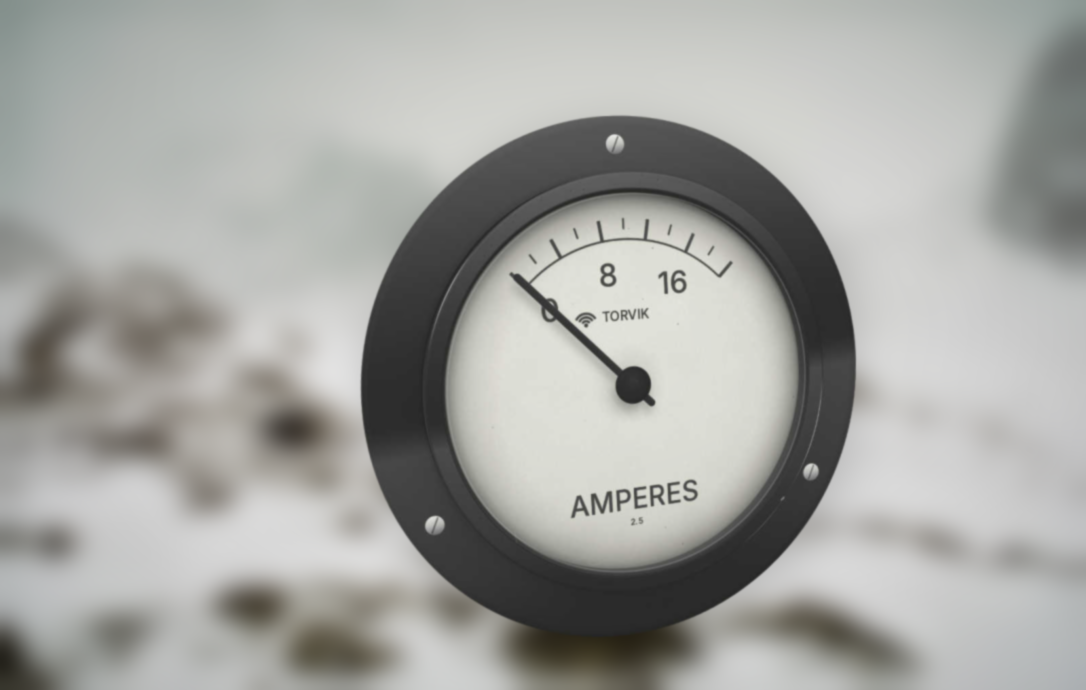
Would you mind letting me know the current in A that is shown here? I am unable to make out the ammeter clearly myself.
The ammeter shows 0 A
